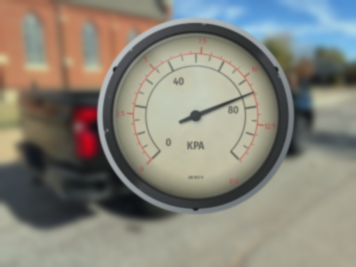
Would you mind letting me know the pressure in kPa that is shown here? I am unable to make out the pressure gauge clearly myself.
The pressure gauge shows 75 kPa
